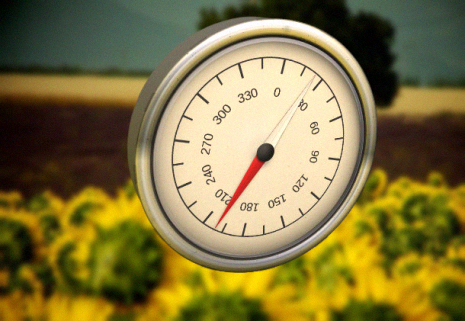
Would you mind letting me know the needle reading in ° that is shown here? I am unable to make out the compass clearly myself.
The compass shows 202.5 °
